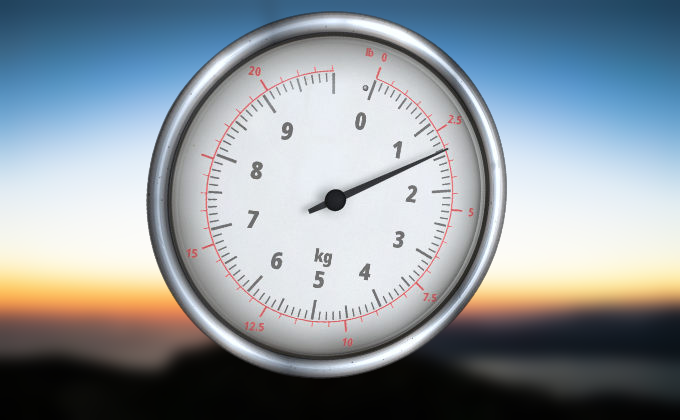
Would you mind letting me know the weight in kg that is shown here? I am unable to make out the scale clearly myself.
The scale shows 1.4 kg
